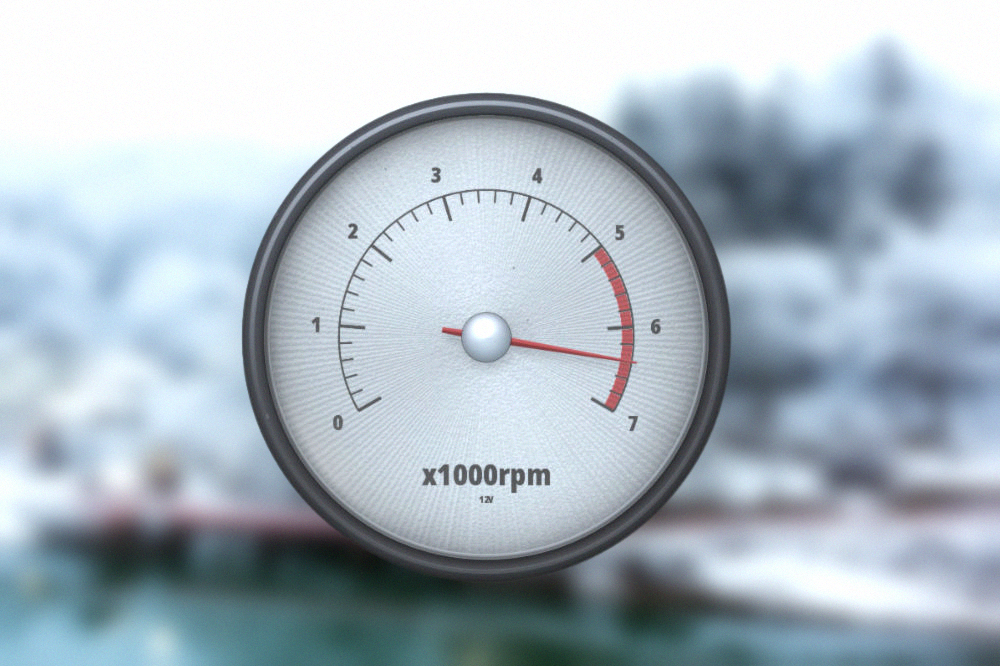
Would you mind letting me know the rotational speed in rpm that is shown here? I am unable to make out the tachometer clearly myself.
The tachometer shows 6400 rpm
